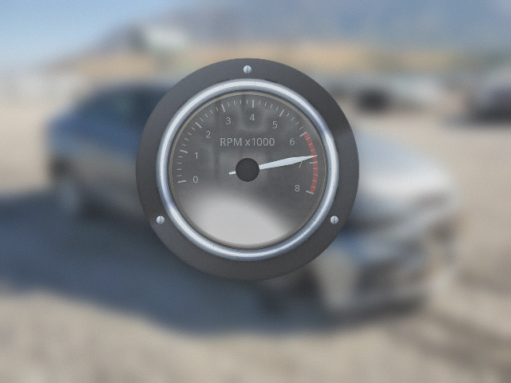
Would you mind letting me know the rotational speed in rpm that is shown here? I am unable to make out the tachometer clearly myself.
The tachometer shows 6800 rpm
